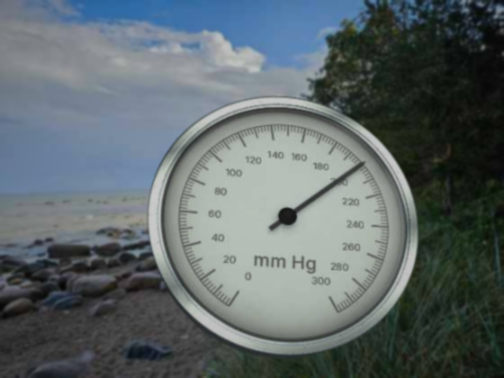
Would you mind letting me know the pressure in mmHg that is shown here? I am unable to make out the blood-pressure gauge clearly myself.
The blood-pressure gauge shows 200 mmHg
